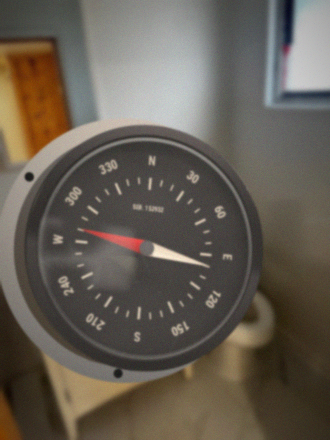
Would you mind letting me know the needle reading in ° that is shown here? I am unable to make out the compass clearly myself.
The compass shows 280 °
